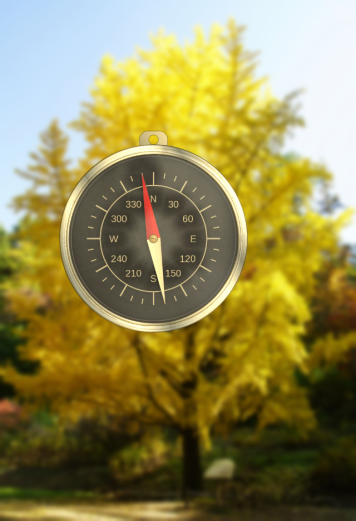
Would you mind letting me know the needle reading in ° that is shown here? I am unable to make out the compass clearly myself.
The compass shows 350 °
